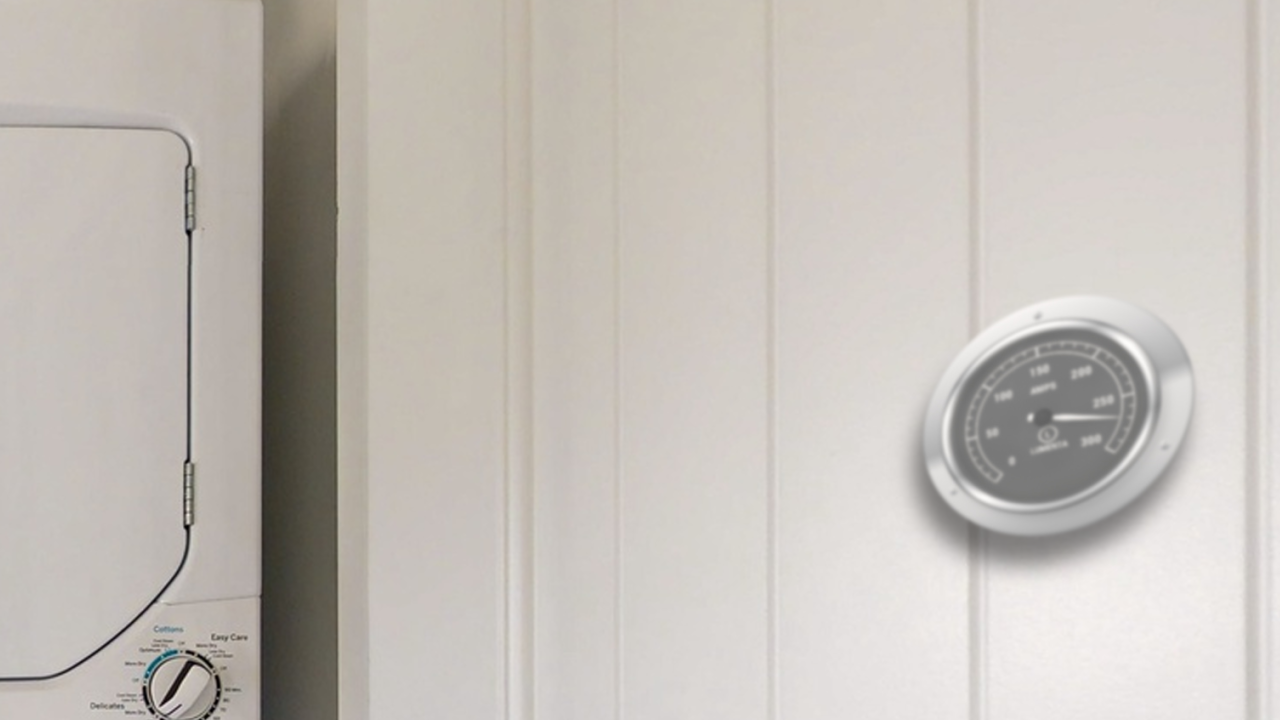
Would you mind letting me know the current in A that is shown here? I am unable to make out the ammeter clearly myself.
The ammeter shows 270 A
